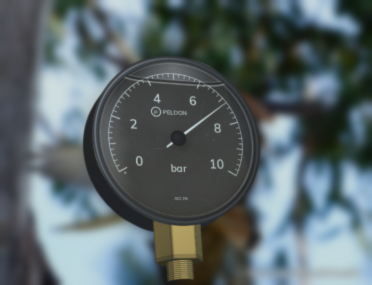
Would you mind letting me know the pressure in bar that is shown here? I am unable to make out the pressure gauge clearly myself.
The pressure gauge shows 7.2 bar
